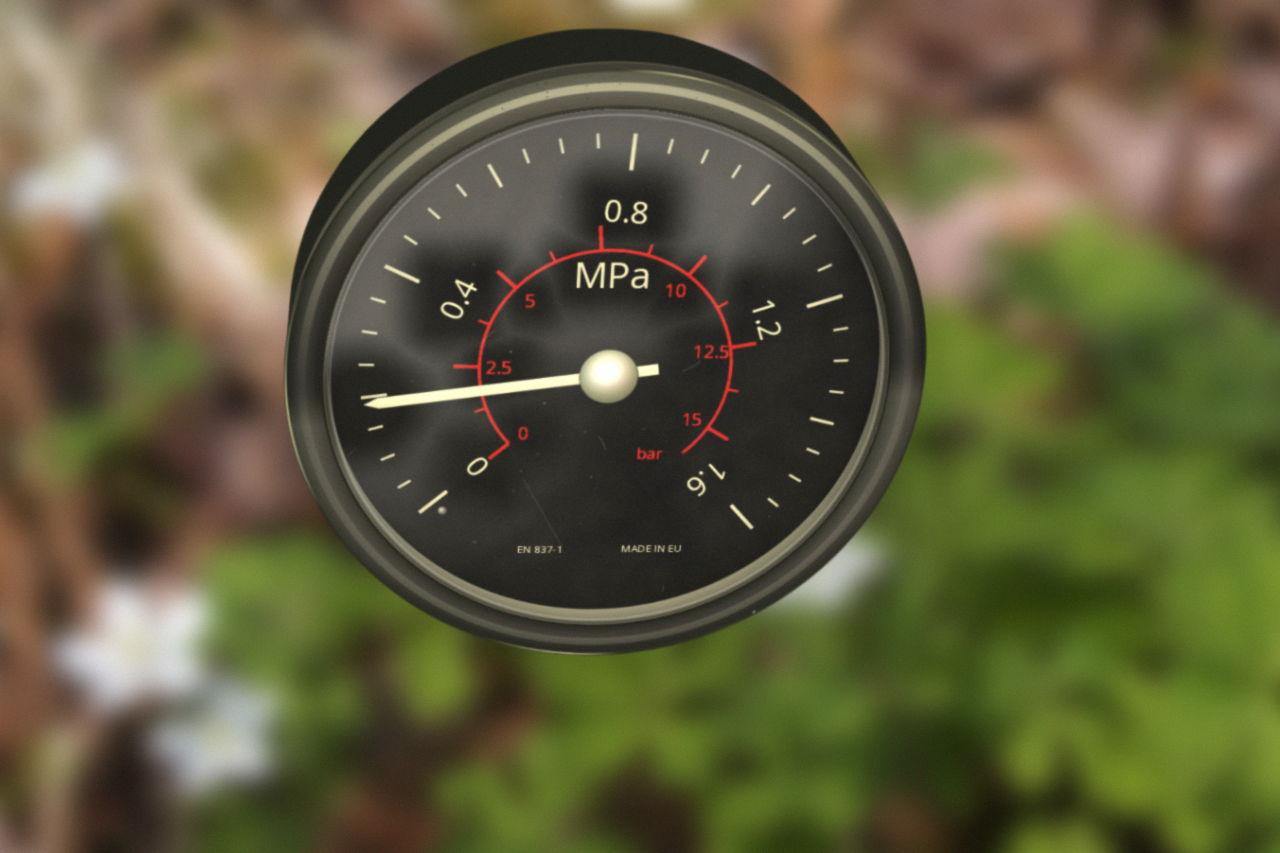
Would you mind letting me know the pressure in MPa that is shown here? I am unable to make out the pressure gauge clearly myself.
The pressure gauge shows 0.2 MPa
